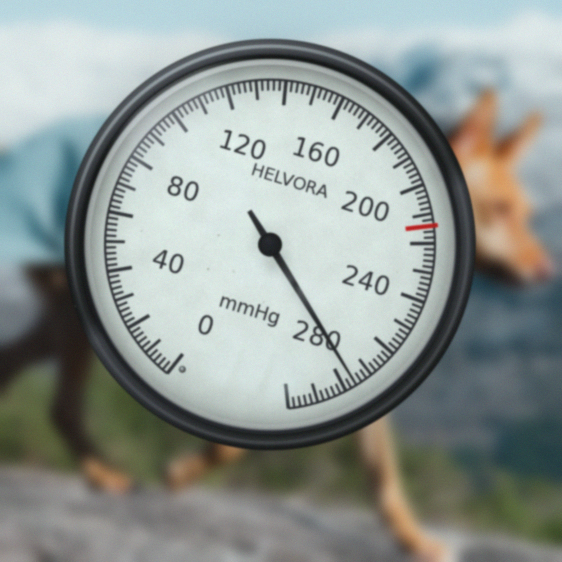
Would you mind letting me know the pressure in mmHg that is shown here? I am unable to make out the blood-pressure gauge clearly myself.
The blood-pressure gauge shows 276 mmHg
